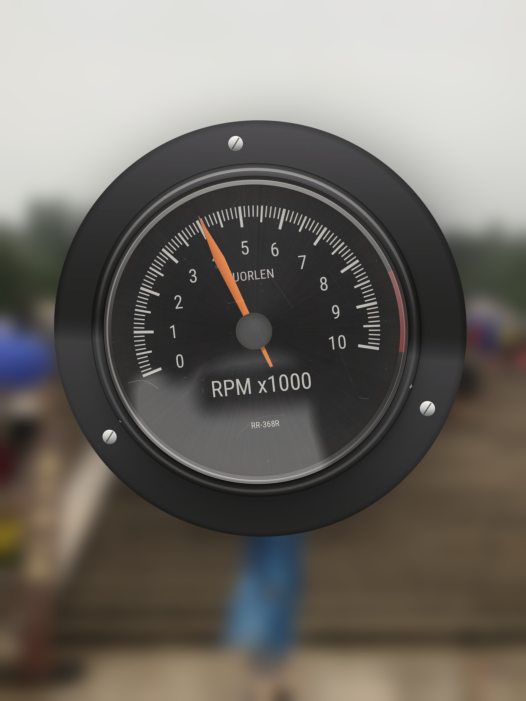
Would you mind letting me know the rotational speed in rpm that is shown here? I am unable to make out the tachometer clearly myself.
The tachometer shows 4100 rpm
